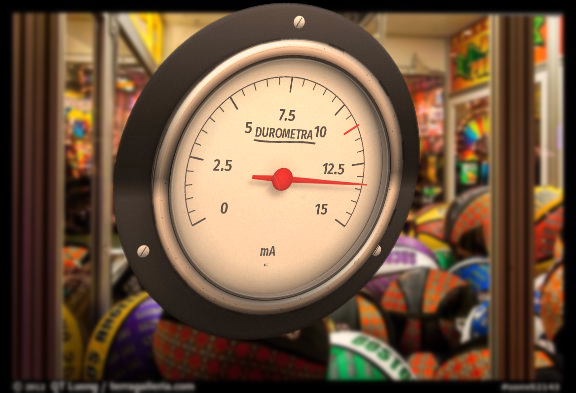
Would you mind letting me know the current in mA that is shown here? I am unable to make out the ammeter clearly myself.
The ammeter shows 13.25 mA
